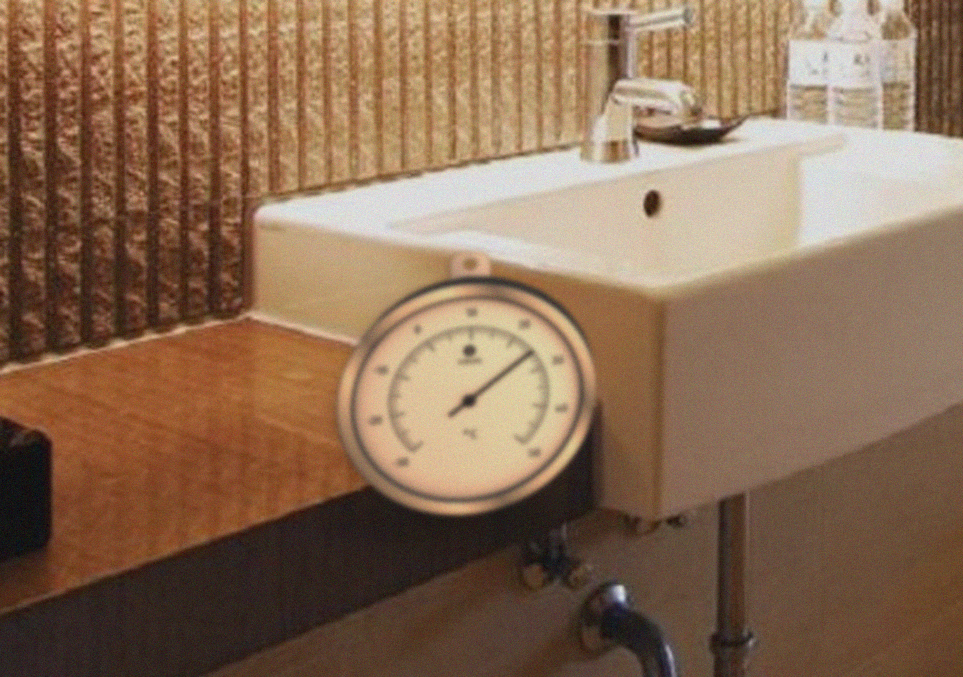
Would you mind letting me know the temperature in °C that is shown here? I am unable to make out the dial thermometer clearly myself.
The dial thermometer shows 25 °C
